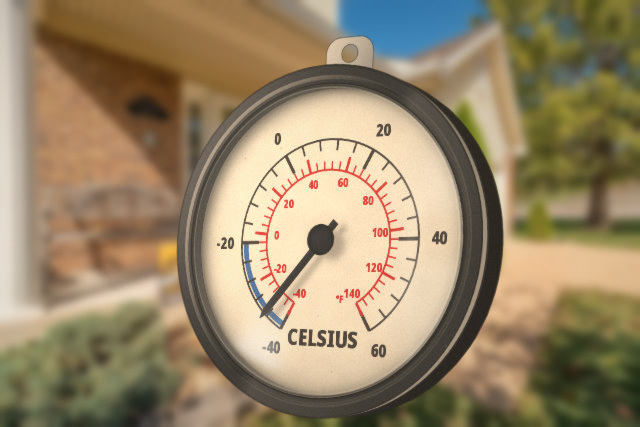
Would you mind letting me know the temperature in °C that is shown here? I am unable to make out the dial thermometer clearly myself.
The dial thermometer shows -36 °C
